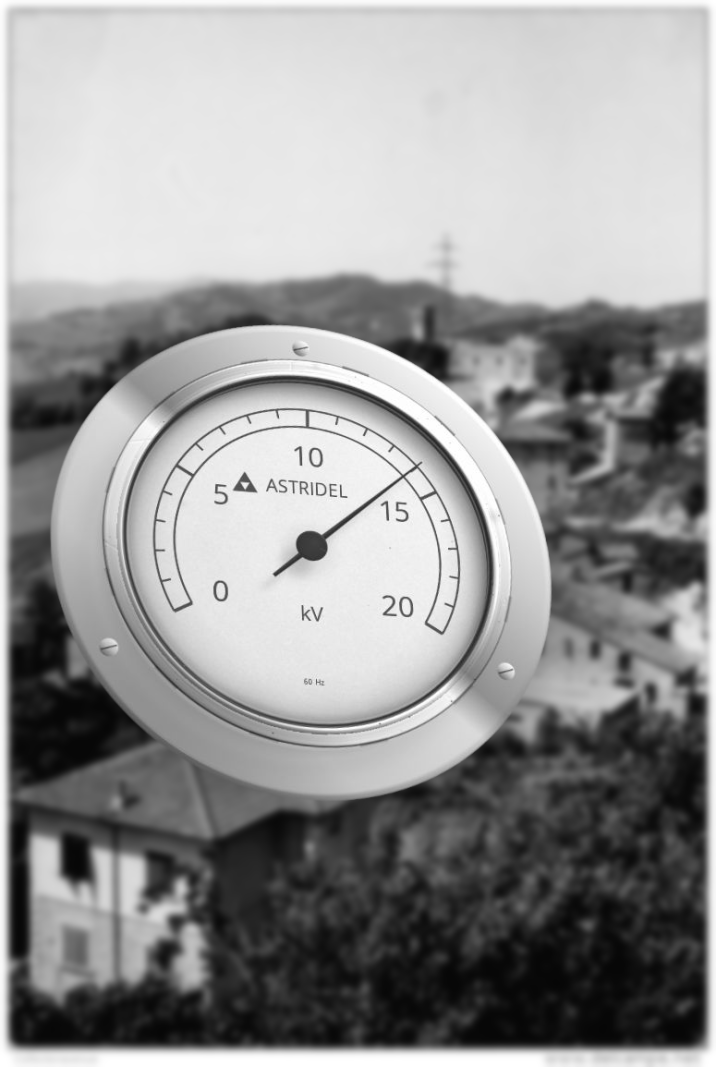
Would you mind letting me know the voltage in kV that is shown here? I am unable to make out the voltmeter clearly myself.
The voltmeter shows 14 kV
